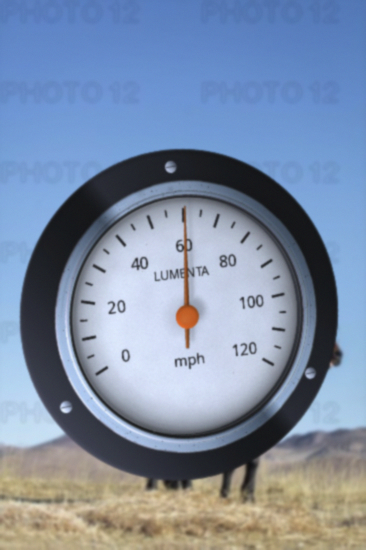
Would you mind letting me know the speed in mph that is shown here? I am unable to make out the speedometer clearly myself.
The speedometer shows 60 mph
